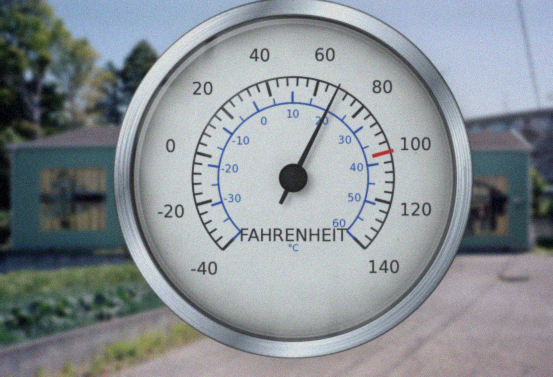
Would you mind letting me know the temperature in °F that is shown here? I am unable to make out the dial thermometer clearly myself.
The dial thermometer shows 68 °F
